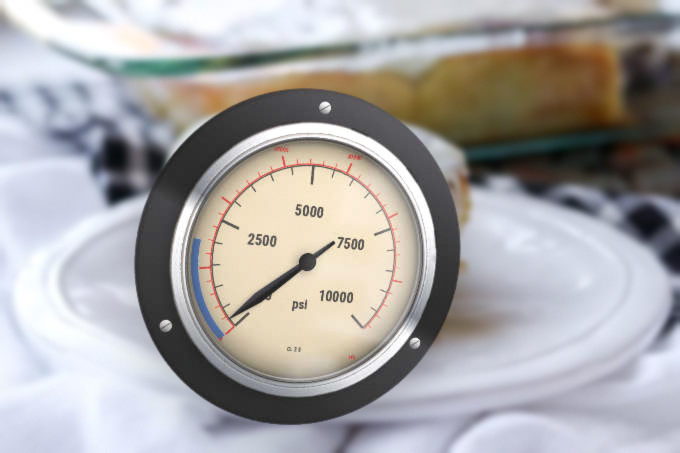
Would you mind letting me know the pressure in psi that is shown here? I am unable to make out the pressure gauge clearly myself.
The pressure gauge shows 250 psi
